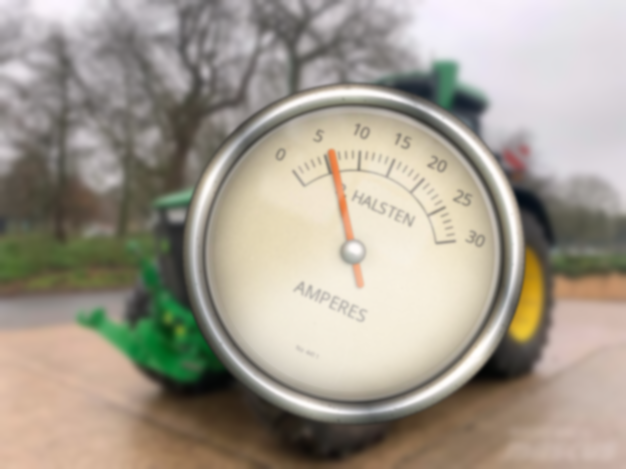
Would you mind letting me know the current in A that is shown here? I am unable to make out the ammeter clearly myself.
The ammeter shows 6 A
